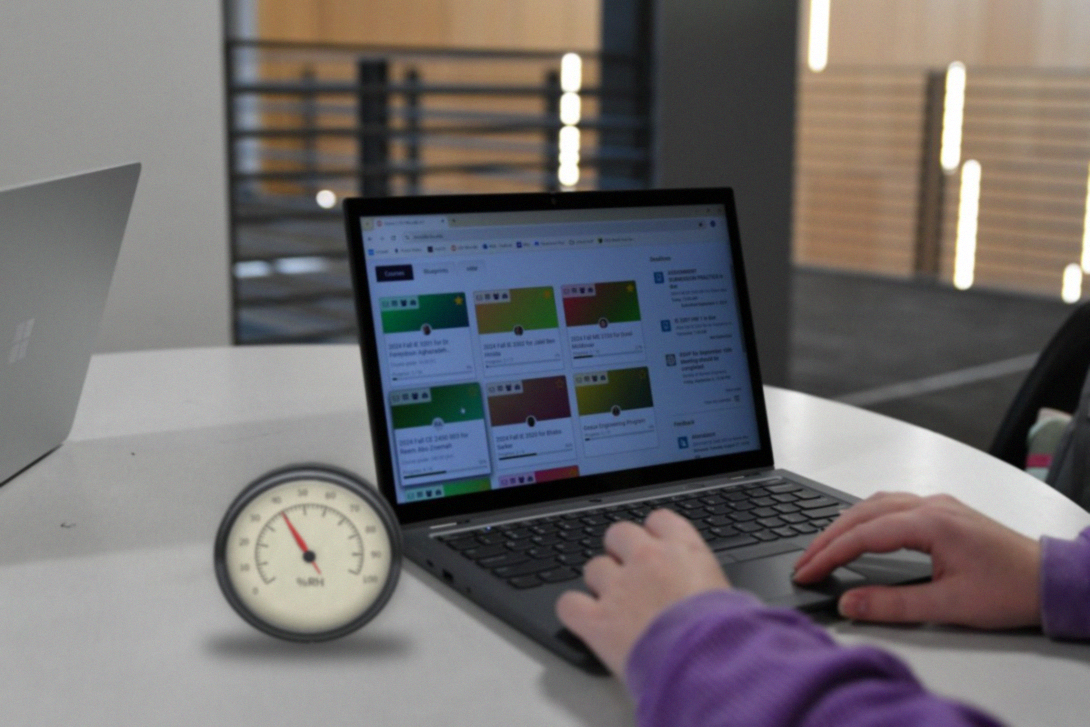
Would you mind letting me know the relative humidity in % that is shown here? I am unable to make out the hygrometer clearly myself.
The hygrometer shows 40 %
